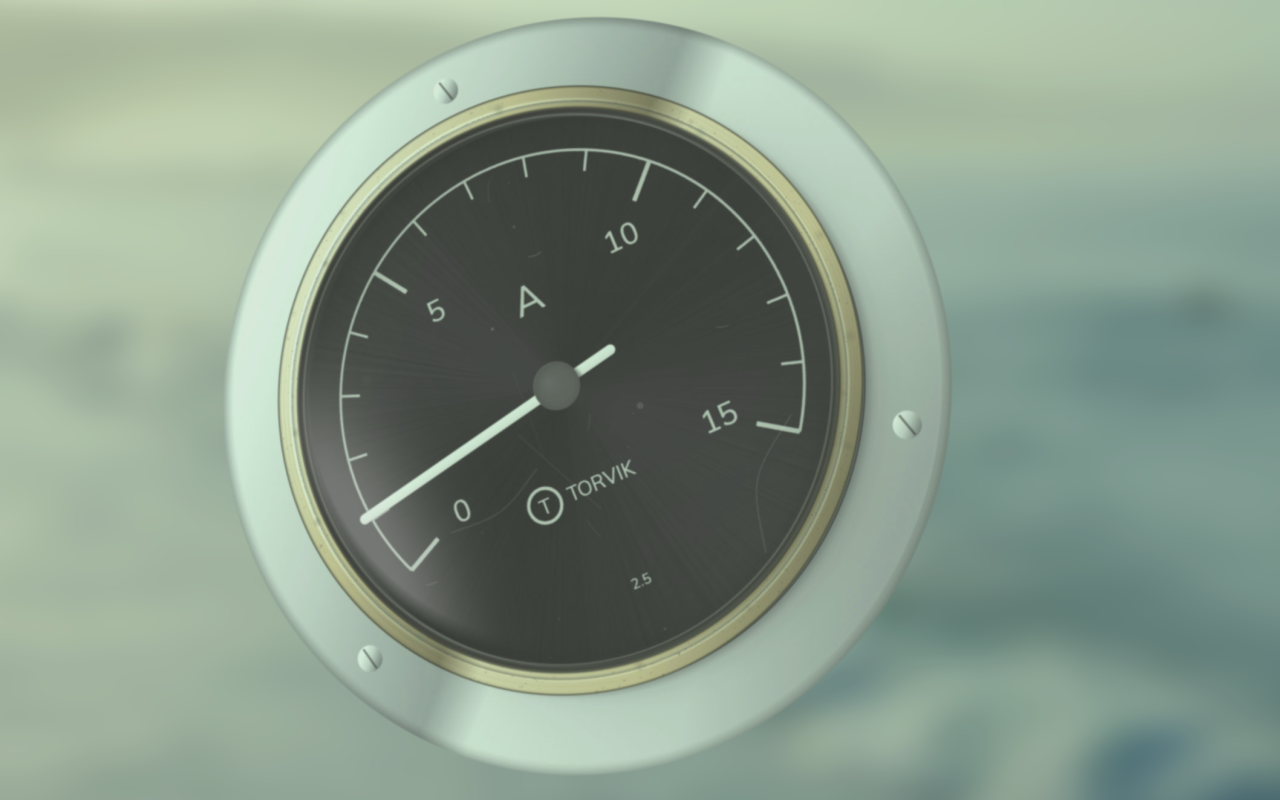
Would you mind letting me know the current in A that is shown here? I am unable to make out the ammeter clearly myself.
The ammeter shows 1 A
